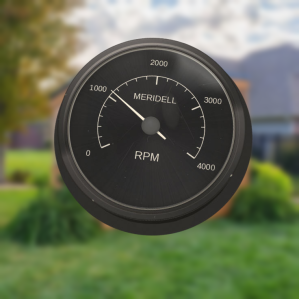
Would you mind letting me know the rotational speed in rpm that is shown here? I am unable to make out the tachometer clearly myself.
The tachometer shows 1100 rpm
